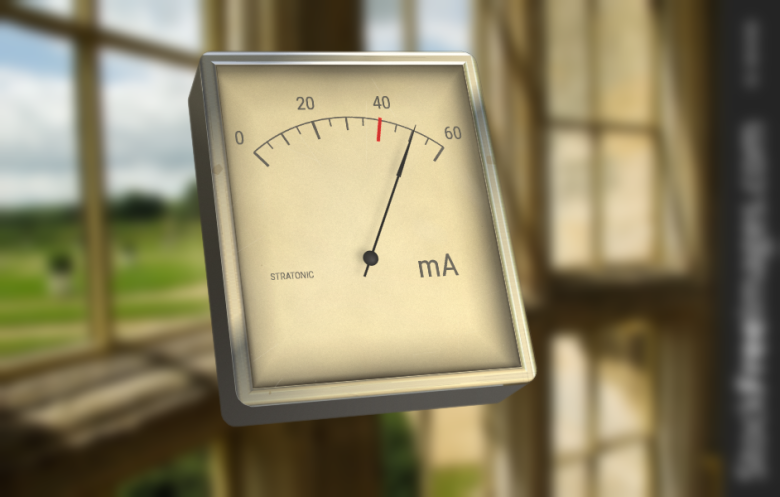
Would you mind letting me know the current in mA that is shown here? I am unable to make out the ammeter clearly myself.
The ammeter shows 50 mA
